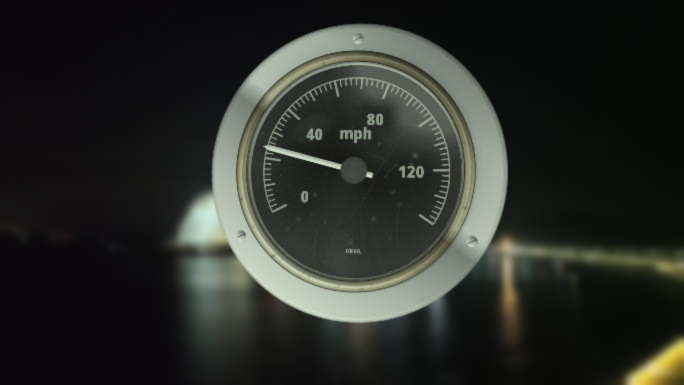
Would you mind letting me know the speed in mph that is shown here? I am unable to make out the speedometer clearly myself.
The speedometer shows 24 mph
